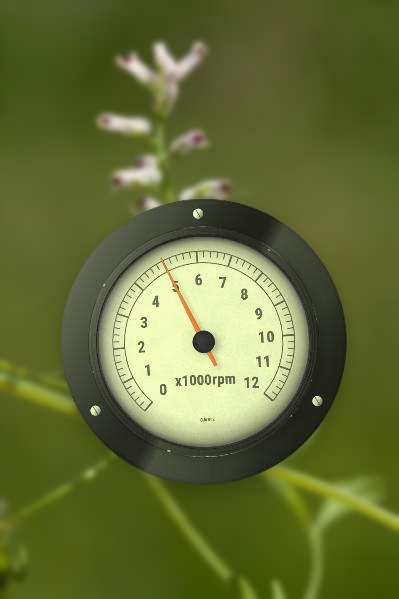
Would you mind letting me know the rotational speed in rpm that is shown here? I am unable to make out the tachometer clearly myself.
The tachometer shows 5000 rpm
